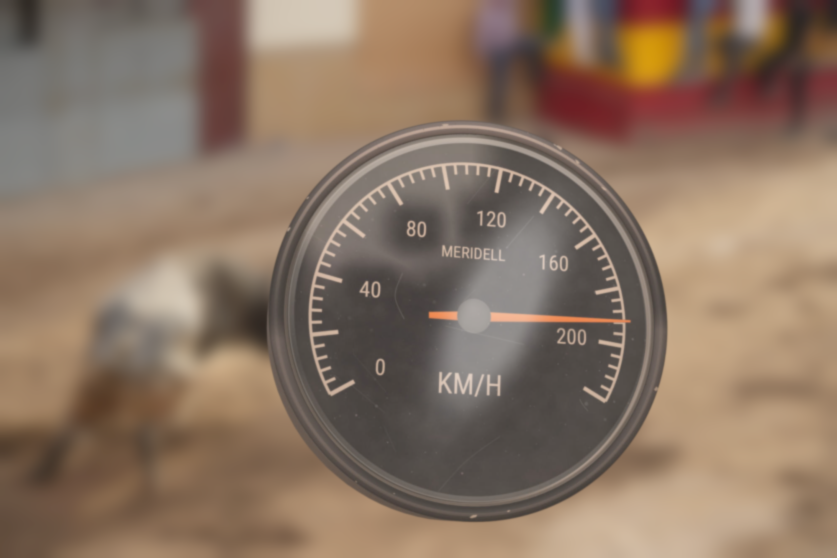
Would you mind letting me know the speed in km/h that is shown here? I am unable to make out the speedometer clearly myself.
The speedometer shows 192 km/h
